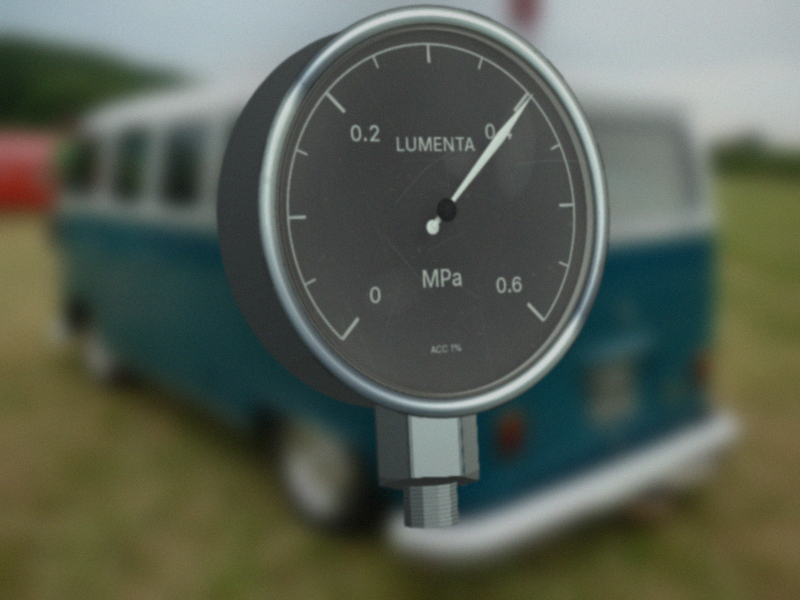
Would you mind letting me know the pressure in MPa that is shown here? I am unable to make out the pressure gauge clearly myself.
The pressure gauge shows 0.4 MPa
